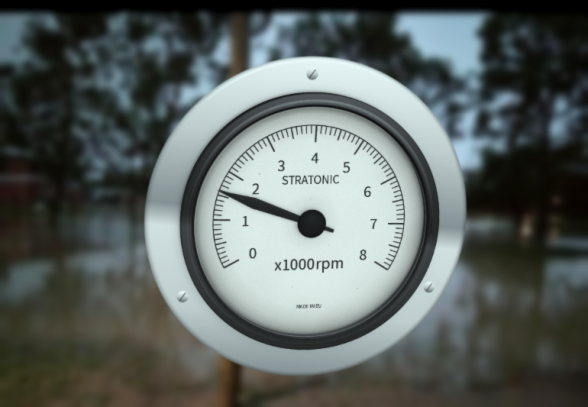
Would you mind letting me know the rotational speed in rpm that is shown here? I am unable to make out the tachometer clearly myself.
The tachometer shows 1600 rpm
